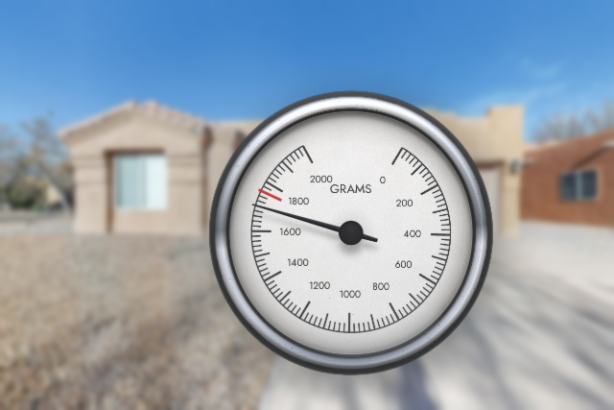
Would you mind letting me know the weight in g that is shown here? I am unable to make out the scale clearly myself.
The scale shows 1700 g
